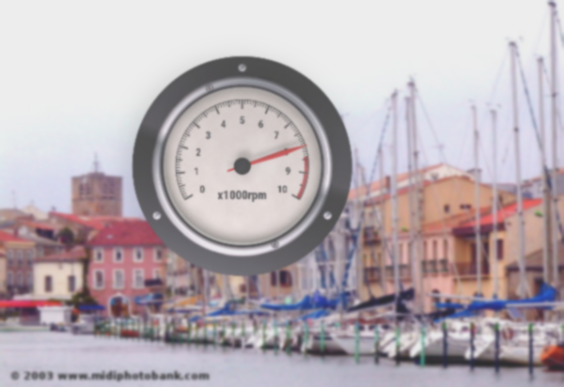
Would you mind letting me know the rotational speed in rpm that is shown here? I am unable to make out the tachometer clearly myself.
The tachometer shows 8000 rpm
